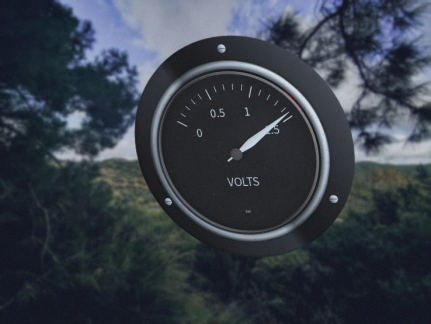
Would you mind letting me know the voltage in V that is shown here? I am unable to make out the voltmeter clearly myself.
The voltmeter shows 1.45 V
